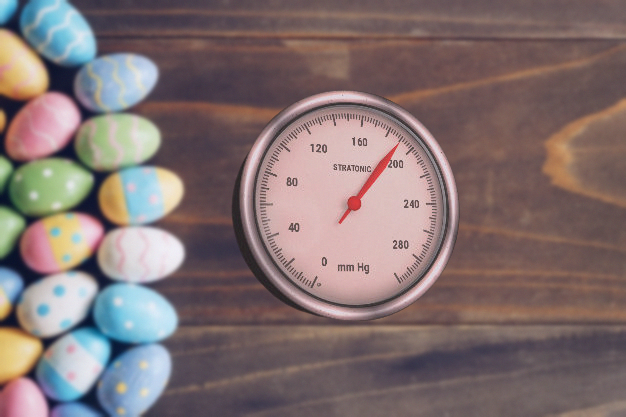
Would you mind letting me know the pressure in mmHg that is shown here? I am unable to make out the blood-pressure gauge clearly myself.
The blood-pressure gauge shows 190 mmHg
